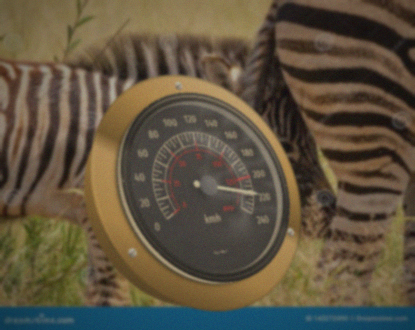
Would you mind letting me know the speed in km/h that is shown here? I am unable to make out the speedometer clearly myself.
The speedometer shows 220 km/h
